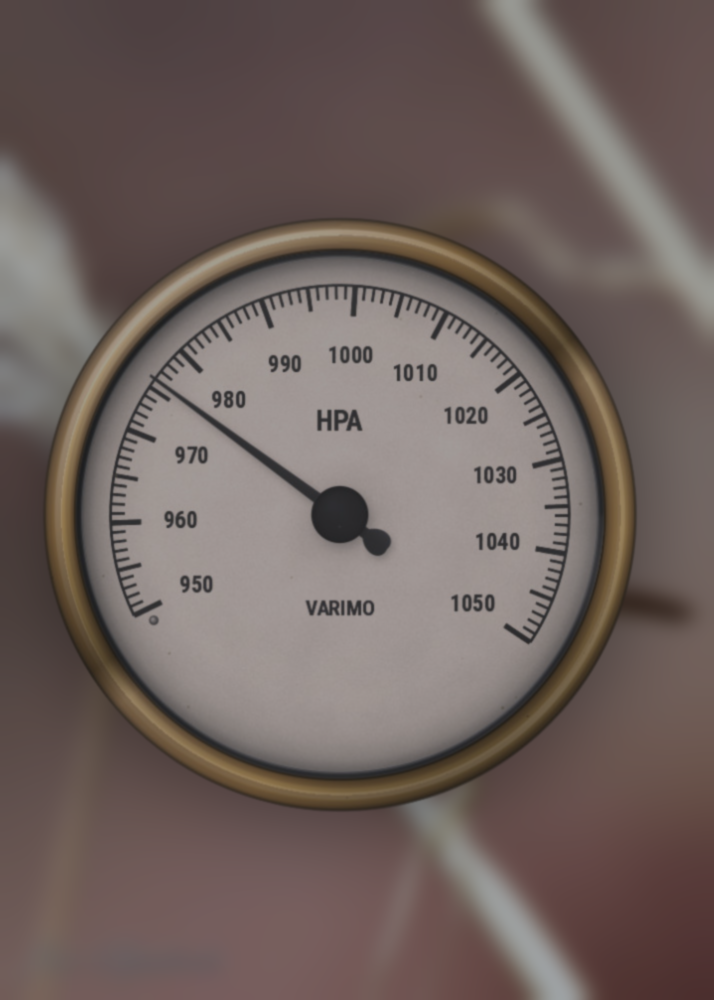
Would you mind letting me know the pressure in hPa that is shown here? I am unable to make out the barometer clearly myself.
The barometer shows 976 hPa
